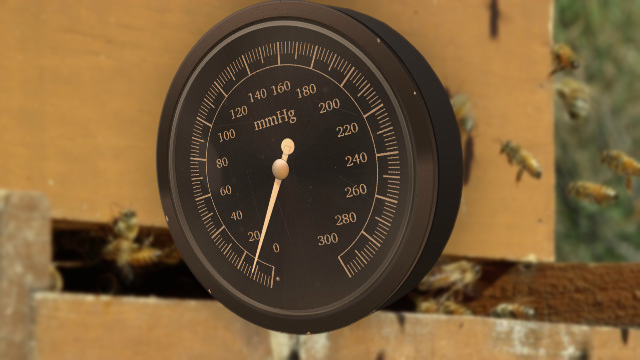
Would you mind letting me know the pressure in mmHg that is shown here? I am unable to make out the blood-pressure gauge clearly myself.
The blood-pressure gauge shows 10 mmHg
